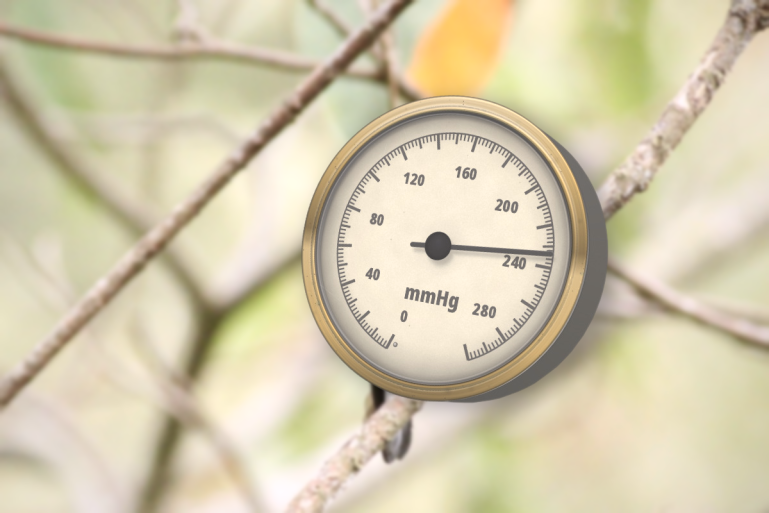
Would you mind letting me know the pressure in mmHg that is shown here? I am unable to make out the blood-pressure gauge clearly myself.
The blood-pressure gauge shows 234 mmHg
